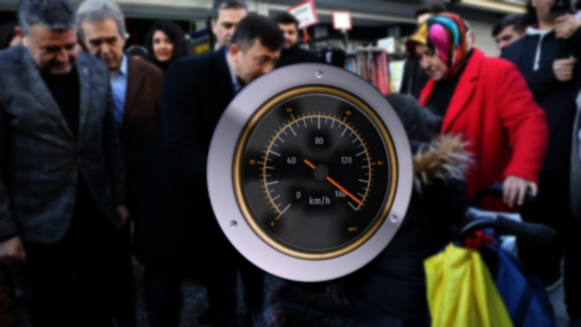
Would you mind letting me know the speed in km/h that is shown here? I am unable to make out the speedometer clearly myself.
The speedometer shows 155 km/h
